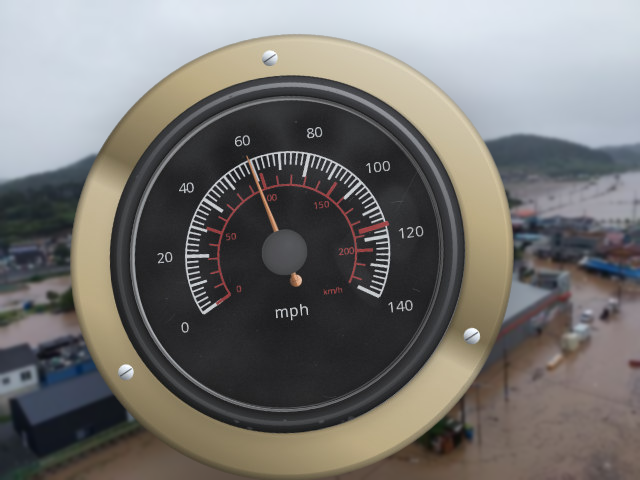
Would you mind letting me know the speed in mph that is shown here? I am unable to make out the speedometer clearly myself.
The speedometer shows 60 mph
